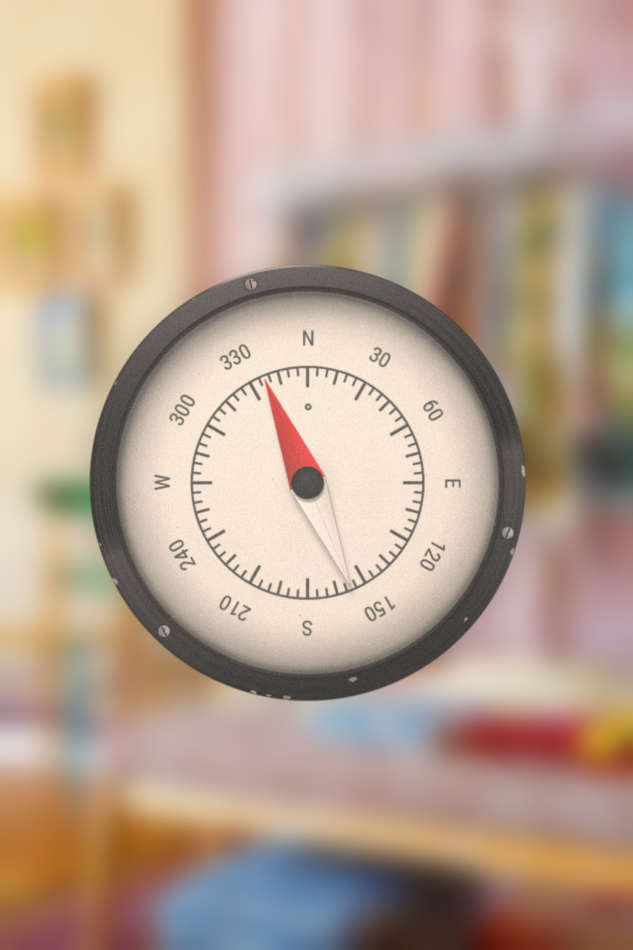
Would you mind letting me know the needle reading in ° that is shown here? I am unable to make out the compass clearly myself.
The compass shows 337.5 °
